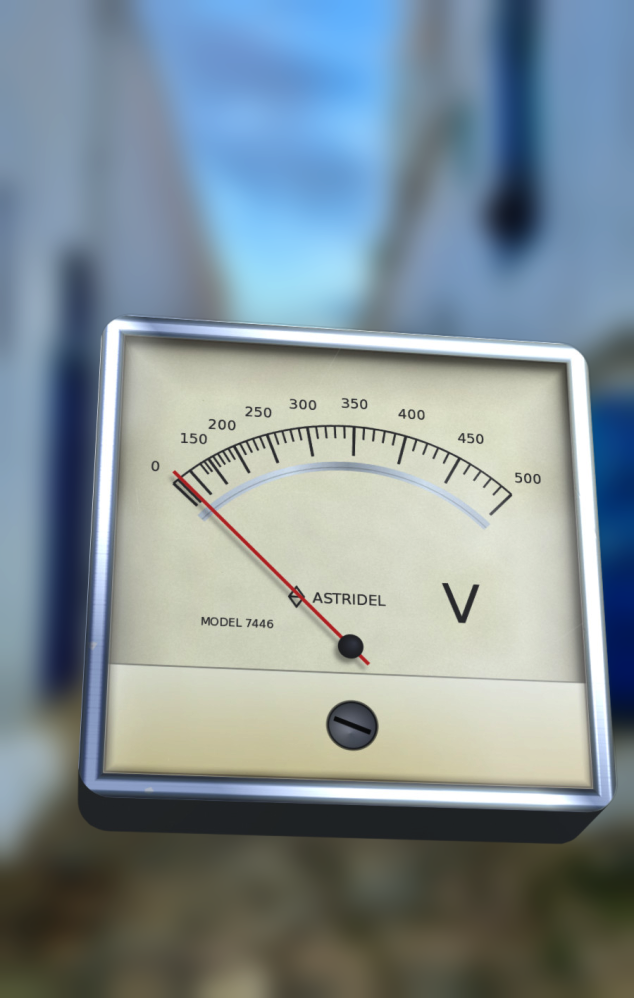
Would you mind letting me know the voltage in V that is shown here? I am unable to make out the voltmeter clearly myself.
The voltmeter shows 50 V
